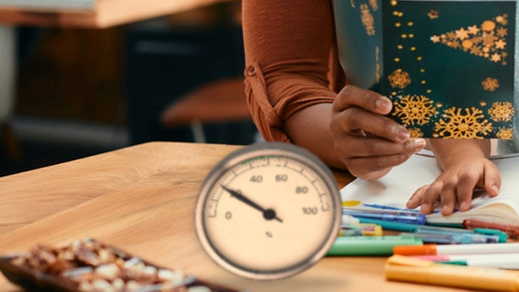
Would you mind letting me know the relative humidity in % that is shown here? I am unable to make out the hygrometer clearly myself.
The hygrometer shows 20 %
